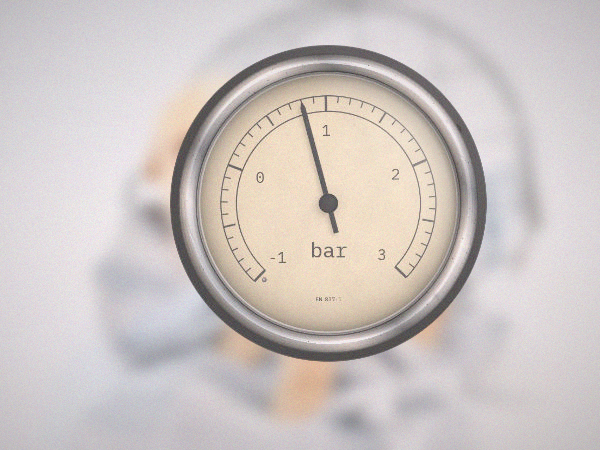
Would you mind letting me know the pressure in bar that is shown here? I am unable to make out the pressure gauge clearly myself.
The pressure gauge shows 0.8 bar
